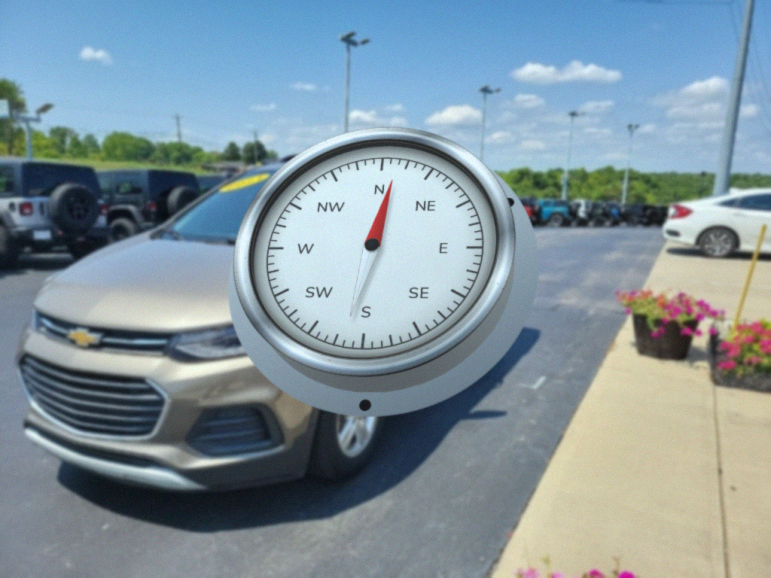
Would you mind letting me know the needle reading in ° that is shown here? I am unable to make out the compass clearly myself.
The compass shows 10 °
